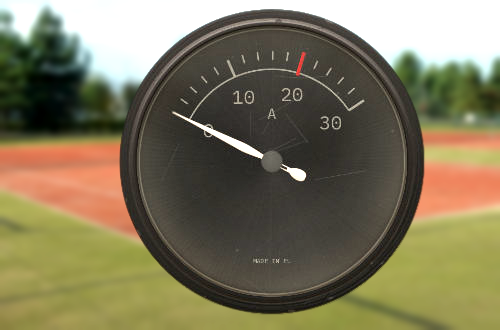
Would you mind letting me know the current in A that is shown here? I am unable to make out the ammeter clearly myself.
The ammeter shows 0 A
